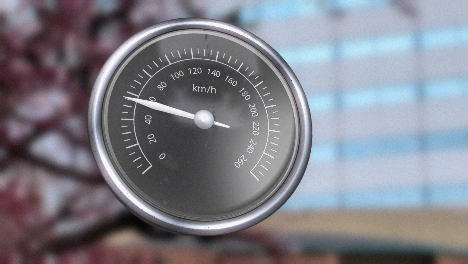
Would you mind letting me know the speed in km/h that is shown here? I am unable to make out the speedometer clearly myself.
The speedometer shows 55 km/h
